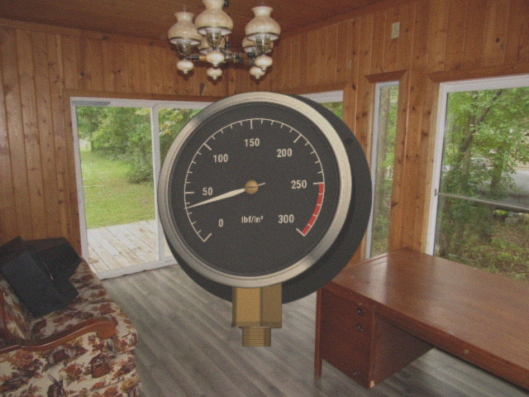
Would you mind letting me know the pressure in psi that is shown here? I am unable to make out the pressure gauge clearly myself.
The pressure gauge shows 35 psi
